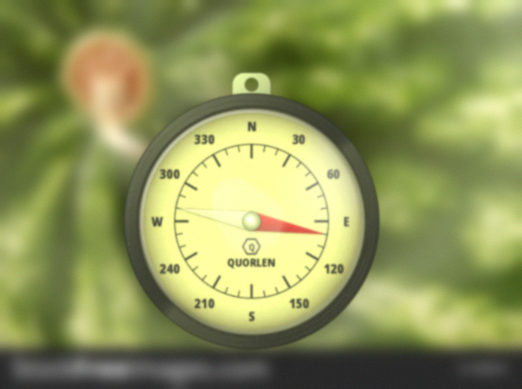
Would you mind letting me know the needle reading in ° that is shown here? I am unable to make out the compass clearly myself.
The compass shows 100 °
